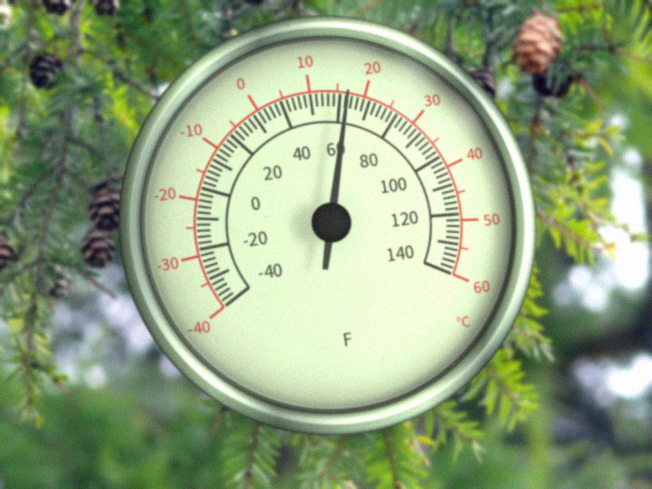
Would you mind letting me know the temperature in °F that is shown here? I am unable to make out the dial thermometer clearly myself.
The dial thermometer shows 62 °F
